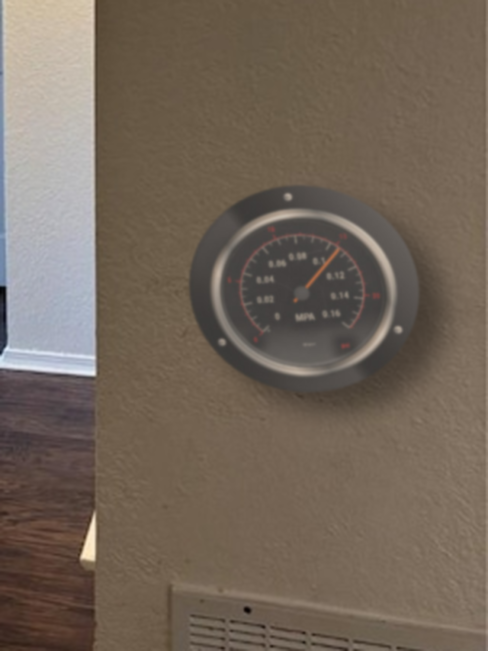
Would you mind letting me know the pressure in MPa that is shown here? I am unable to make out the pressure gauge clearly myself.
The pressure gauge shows 0.105 MPa
